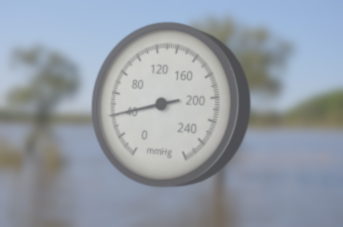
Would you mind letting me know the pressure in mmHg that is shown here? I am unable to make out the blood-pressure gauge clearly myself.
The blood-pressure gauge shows 40 mmHg
